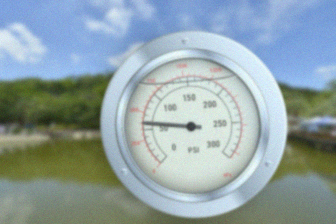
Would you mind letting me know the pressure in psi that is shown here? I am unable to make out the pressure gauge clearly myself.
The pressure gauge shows 60 psi
